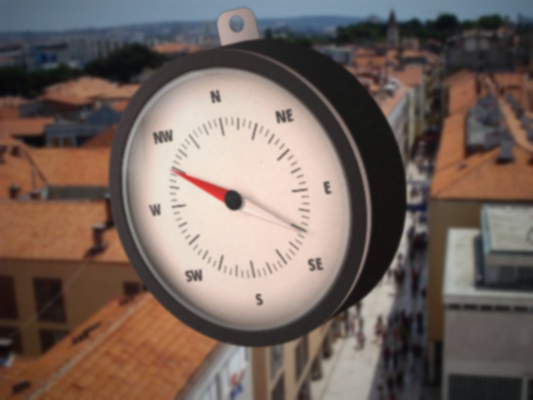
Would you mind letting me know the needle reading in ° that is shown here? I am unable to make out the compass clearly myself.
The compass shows 300 °
